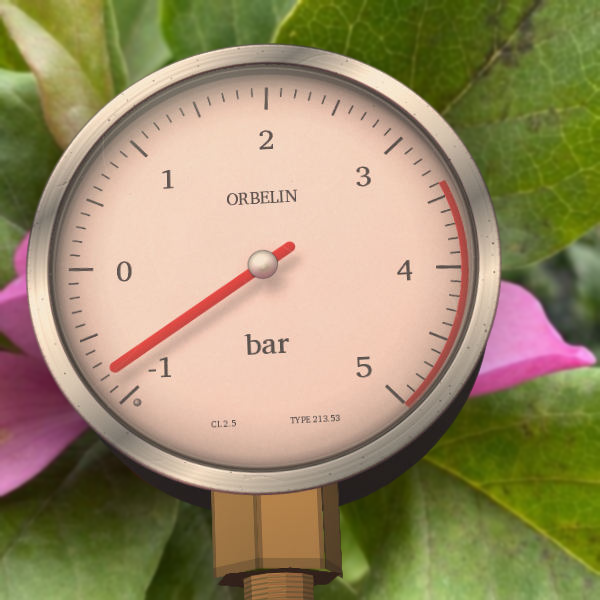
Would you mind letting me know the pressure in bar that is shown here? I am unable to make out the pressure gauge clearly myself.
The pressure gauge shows -0.8 bar
